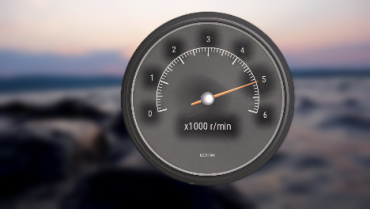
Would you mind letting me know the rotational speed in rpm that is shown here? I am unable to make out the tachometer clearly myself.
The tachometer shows 5000 rpm
